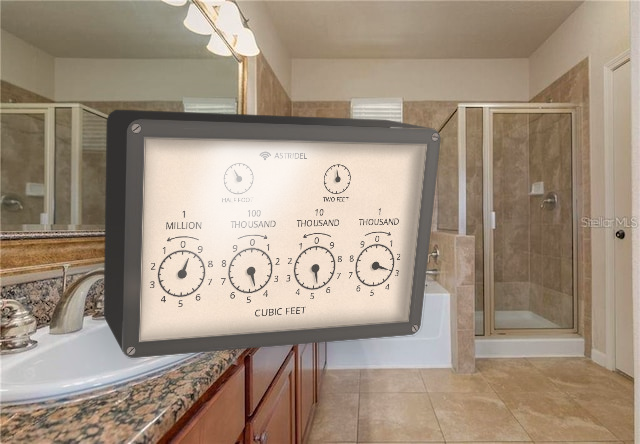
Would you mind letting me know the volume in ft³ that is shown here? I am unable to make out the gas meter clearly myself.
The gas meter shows 945300 ft³
